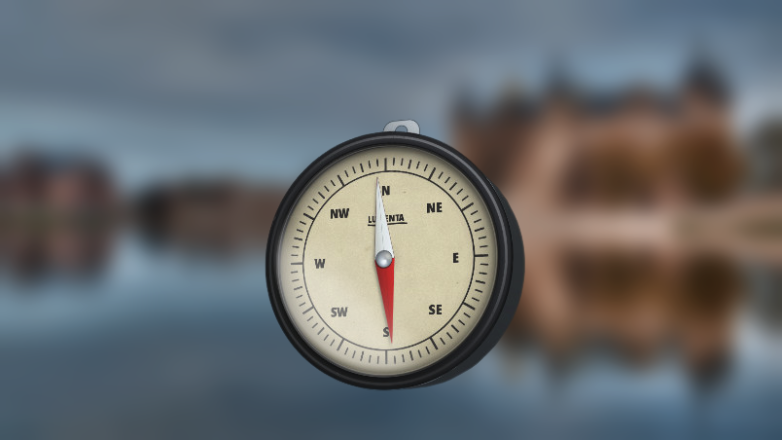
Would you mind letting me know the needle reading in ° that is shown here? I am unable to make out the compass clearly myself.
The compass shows 175 °
